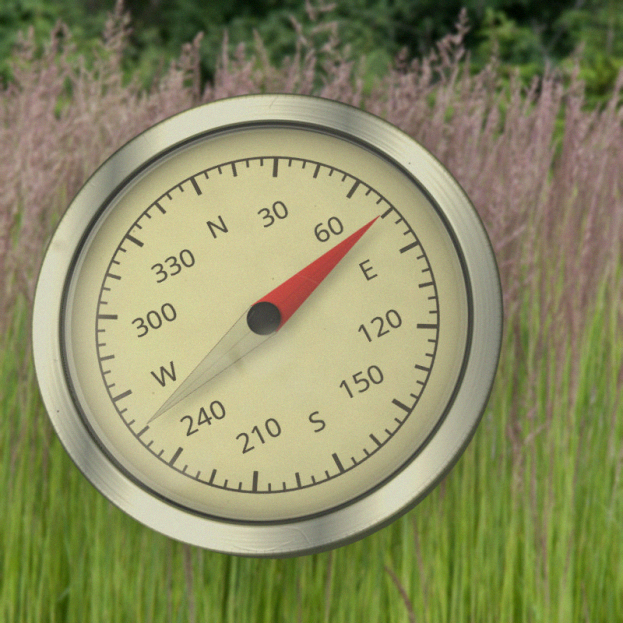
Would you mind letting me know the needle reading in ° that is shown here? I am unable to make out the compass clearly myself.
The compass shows 75 °
